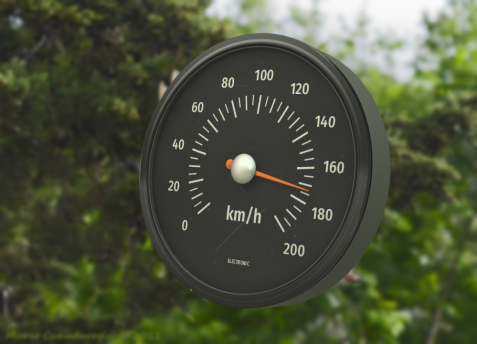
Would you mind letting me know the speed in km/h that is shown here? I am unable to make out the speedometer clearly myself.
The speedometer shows 172.5 km/h
